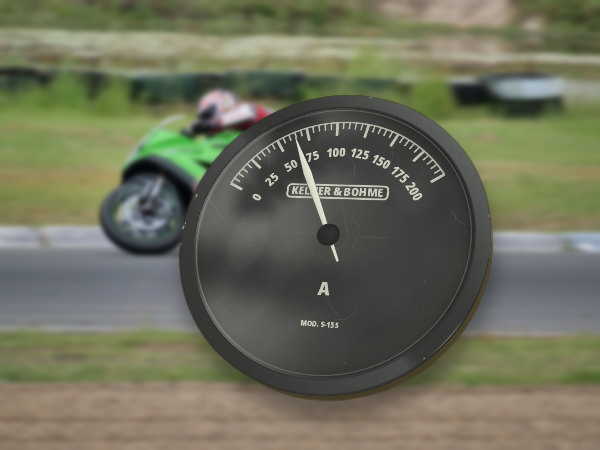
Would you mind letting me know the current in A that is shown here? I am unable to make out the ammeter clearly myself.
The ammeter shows 65 A
